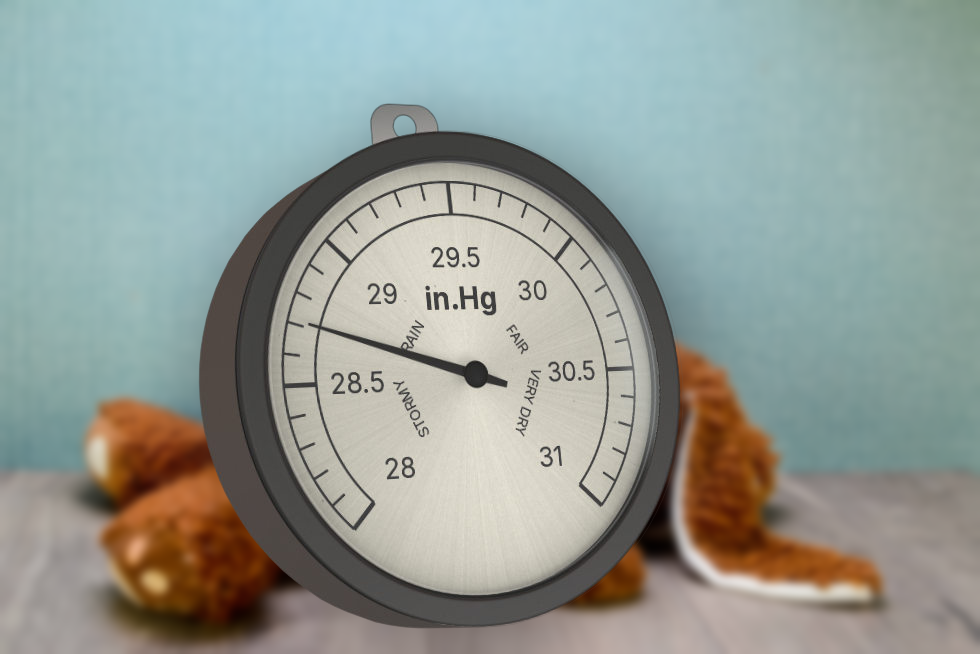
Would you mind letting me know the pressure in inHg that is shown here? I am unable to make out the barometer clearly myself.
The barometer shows 28.7 inHg
